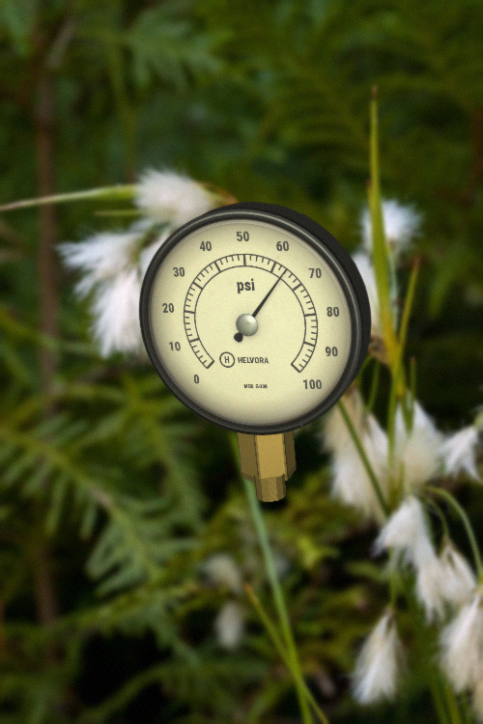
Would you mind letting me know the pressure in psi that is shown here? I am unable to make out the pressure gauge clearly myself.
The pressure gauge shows 64 psi
